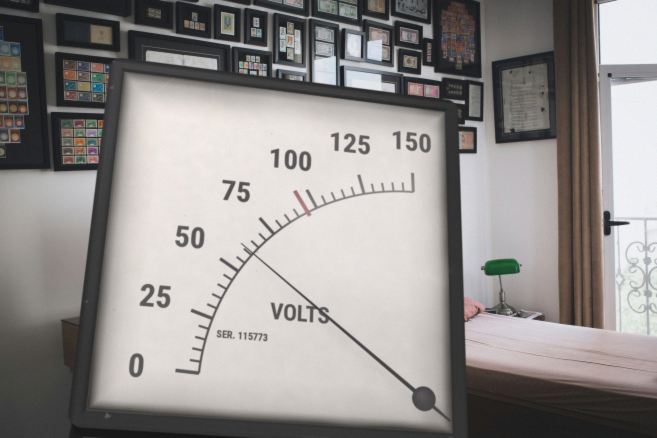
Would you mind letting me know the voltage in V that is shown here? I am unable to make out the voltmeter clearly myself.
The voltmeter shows 60 V
